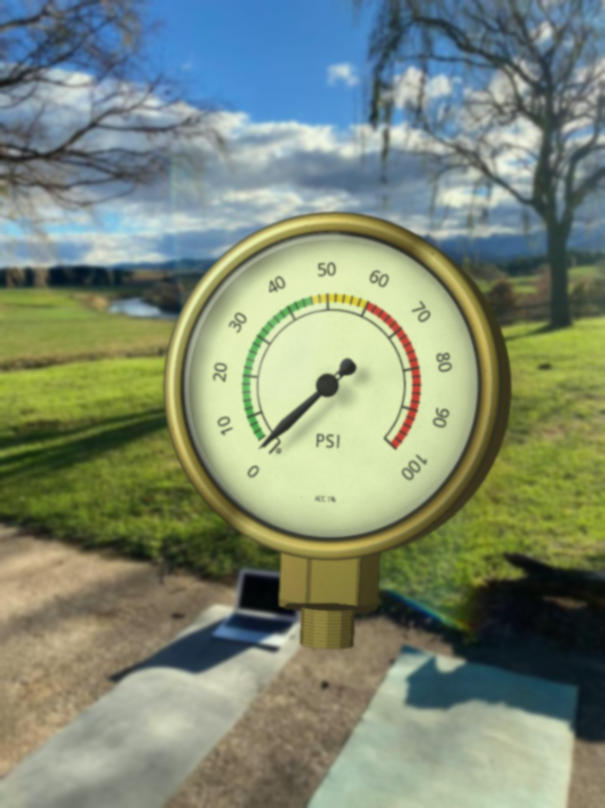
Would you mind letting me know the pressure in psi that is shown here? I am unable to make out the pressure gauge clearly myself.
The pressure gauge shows 2 psi
